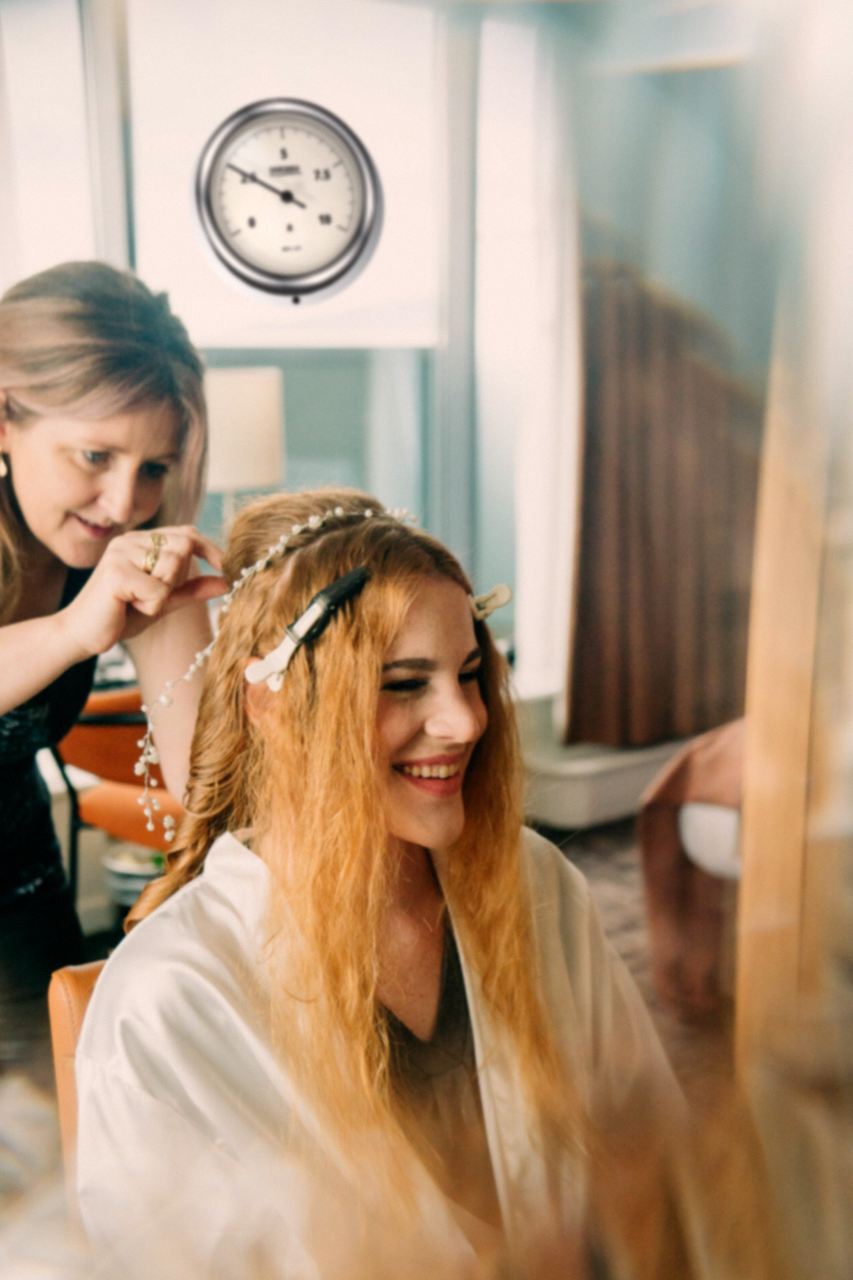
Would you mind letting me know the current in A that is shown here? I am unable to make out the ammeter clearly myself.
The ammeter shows 2.5 A
